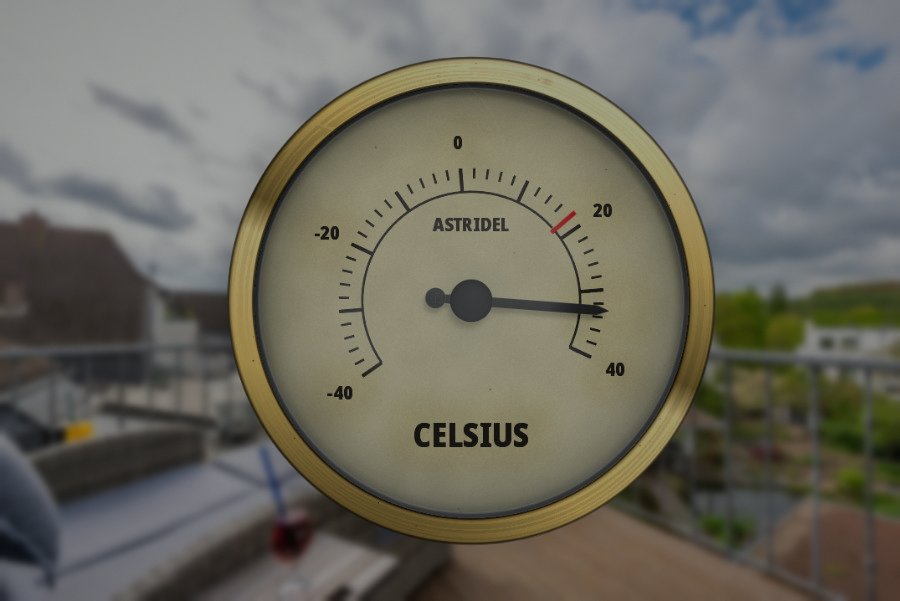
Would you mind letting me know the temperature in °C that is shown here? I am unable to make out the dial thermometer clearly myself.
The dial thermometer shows 33 °C
